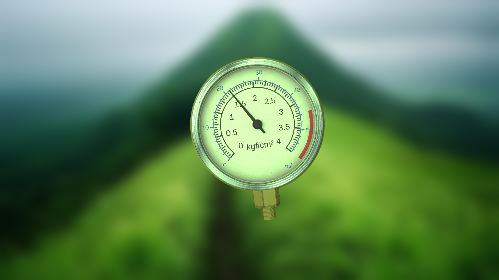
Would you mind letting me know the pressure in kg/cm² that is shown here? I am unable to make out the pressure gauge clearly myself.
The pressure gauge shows 1.5 kg/cm²
